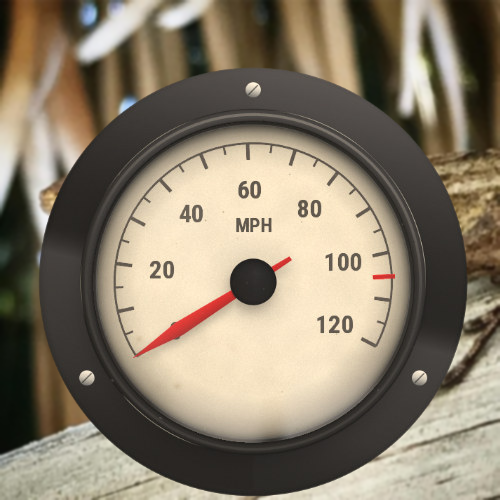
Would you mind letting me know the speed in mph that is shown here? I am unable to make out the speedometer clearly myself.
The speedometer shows 0 mph
